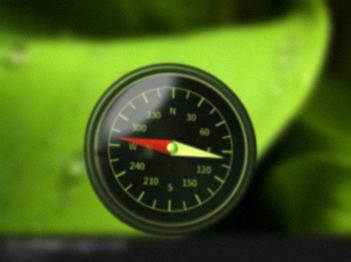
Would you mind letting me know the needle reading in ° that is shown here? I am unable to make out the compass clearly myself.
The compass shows 277.5 °
